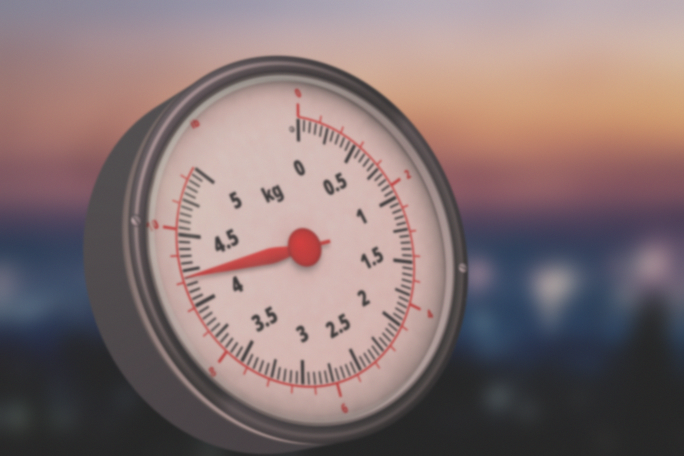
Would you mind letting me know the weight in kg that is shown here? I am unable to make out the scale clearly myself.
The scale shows 4.2 kg
